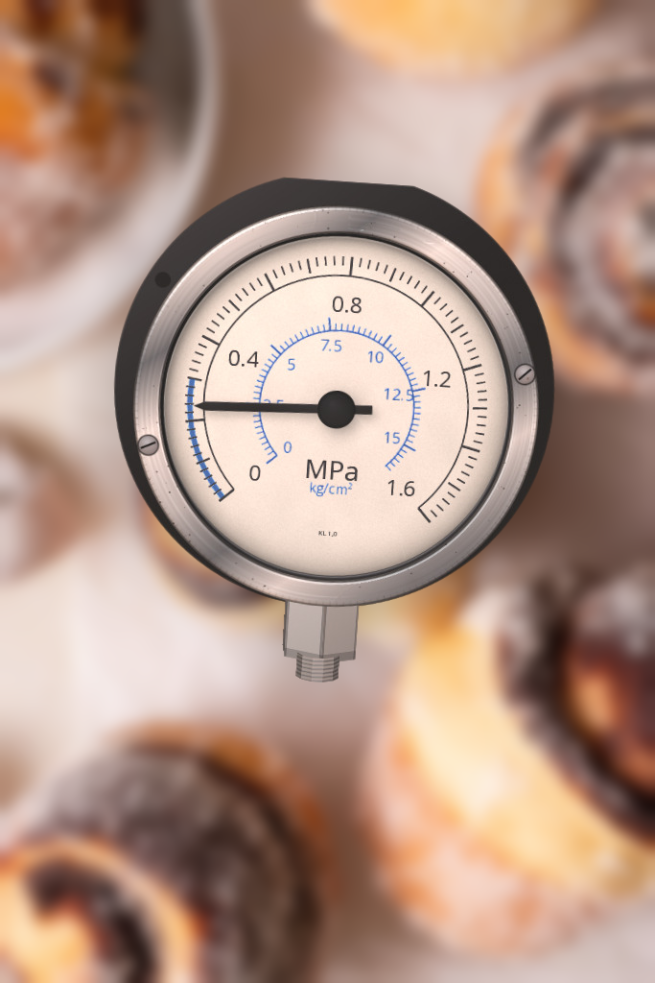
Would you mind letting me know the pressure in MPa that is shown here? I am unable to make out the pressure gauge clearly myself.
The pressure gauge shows 0.24 MPa
